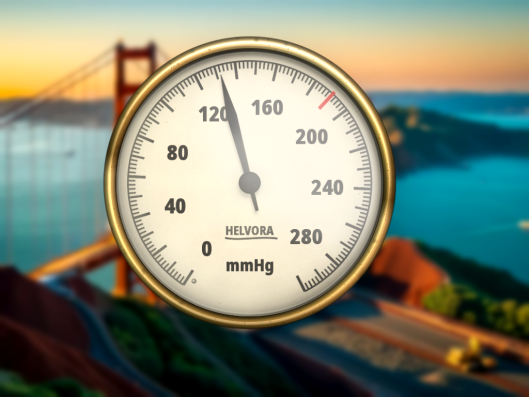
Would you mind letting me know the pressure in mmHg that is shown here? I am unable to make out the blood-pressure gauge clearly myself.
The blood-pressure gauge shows 132 mmHg
